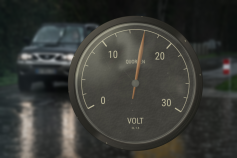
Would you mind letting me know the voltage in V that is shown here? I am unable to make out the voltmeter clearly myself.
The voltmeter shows 16 V
